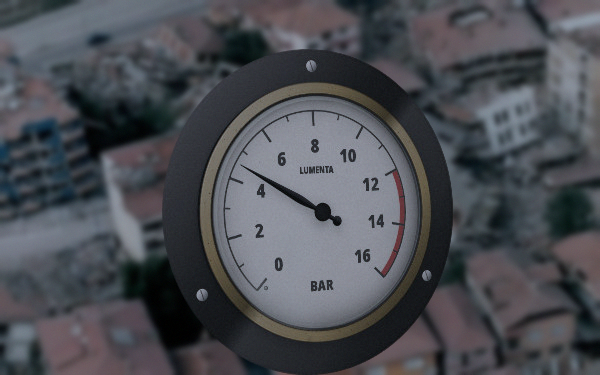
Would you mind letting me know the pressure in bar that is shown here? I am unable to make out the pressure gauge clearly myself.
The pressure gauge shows 4.5 bar
